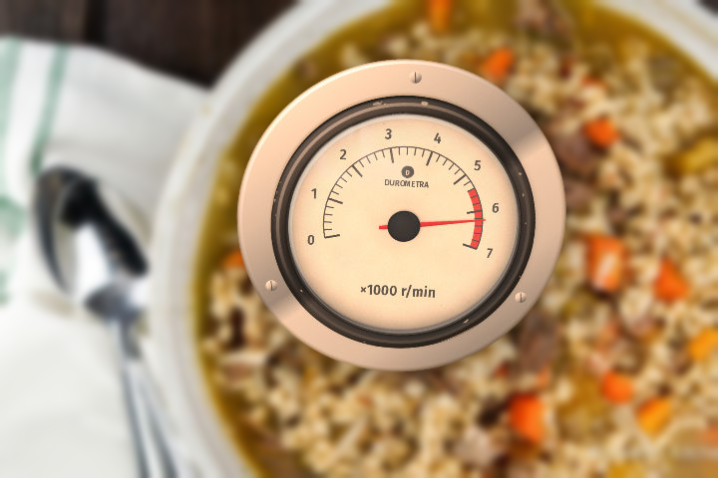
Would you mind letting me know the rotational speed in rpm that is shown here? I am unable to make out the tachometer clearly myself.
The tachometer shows 6200 rpm
